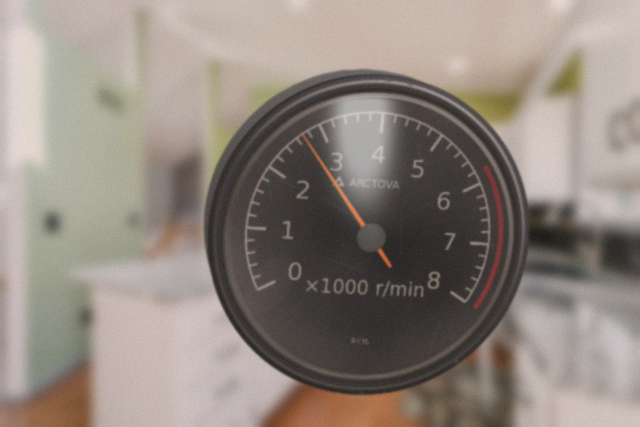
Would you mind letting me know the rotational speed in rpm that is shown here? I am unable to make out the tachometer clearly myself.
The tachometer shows 2700 rpm
